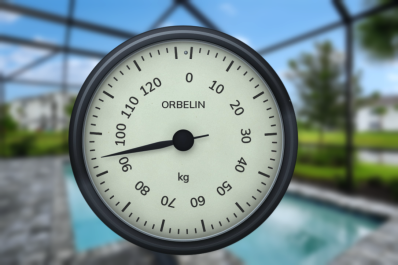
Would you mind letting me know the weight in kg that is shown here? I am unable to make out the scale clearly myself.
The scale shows 94 kg
